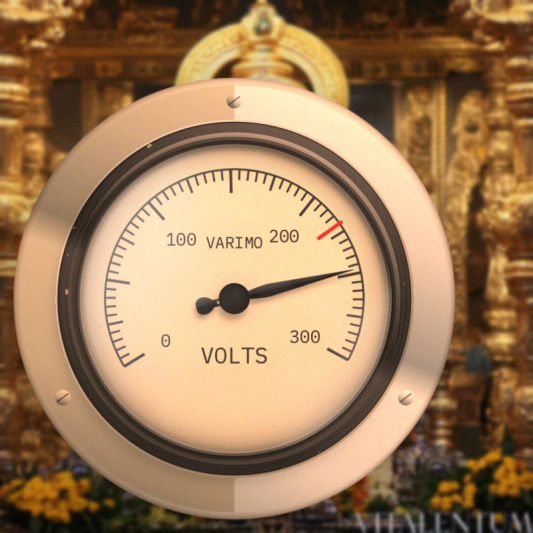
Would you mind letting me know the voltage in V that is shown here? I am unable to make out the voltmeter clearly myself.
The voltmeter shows 247.5 V
